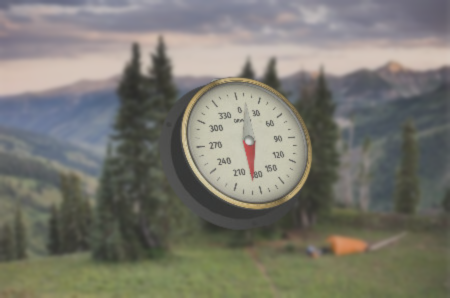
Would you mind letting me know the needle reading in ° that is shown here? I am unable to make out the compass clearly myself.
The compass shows 190 °
